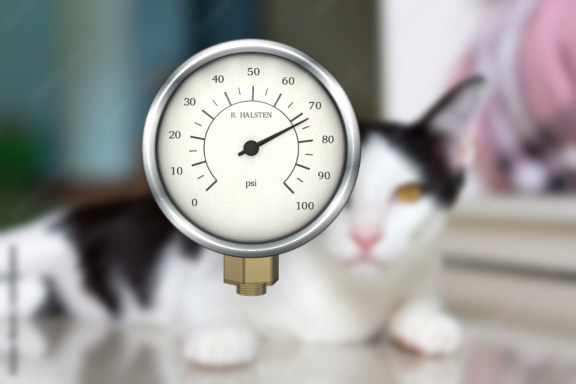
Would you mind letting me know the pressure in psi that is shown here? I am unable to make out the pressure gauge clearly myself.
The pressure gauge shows 72.5 psi
